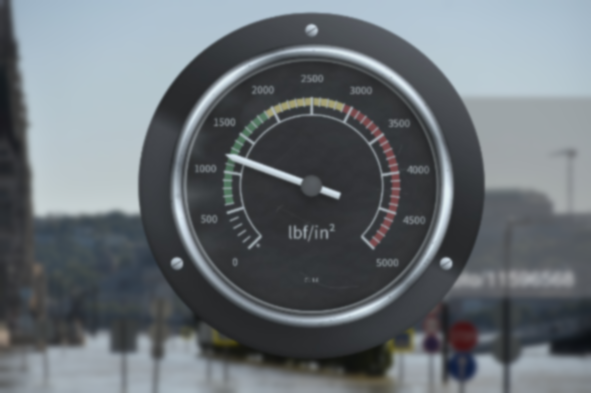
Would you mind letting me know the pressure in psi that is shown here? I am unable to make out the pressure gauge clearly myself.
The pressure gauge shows 1200 psi
